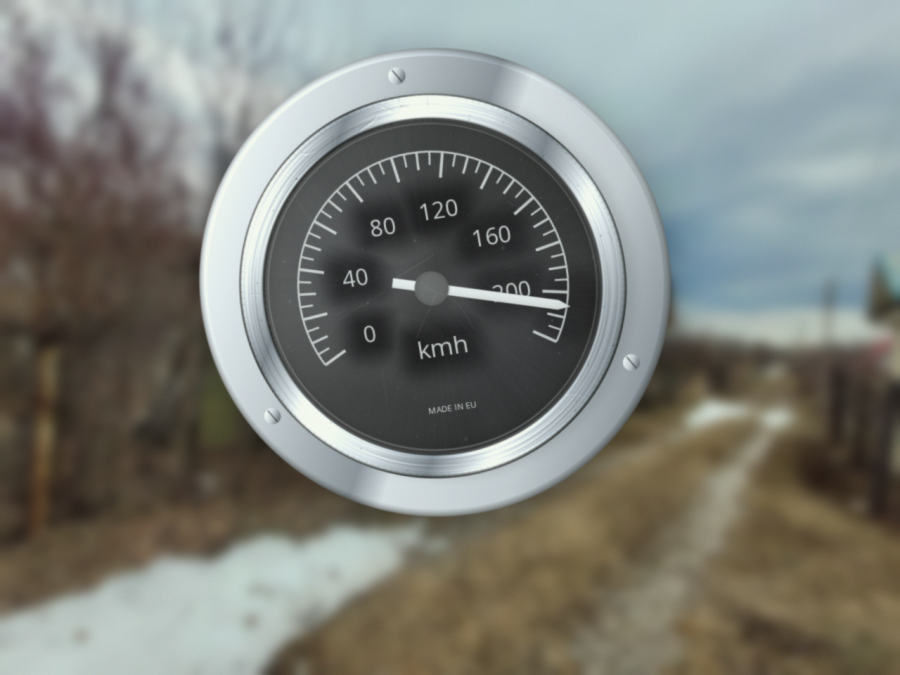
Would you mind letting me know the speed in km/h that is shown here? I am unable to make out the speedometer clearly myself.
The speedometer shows 205 km/h
